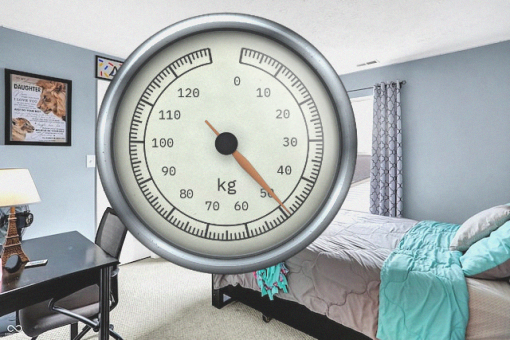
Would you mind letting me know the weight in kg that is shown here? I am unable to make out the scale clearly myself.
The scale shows 49 kg
